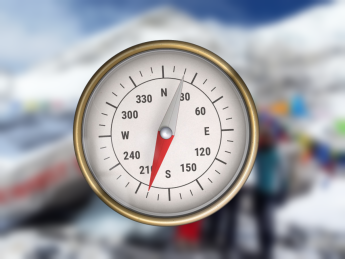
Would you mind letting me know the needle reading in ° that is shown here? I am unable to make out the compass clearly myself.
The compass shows 200 °
